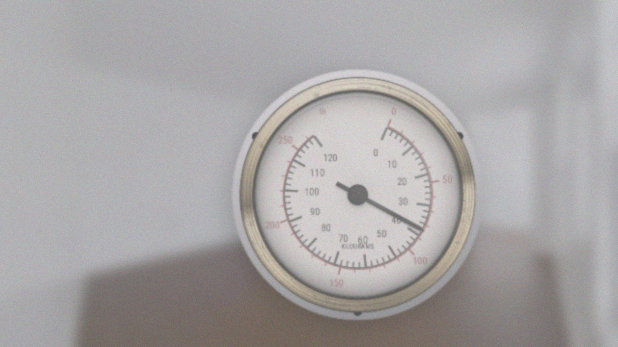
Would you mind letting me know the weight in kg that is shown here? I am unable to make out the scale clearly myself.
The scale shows 38 kg
